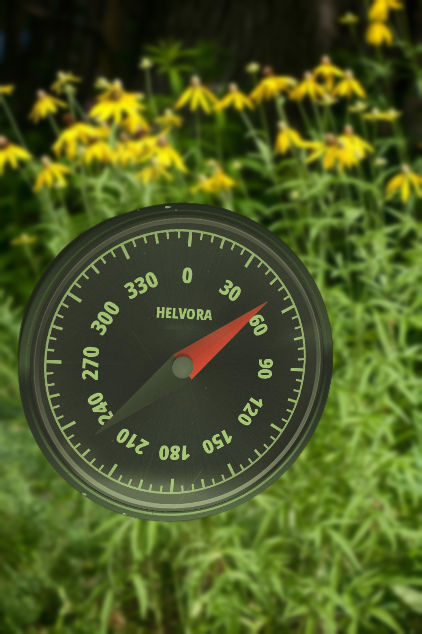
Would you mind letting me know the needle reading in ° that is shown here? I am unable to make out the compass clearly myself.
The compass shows 50 °
